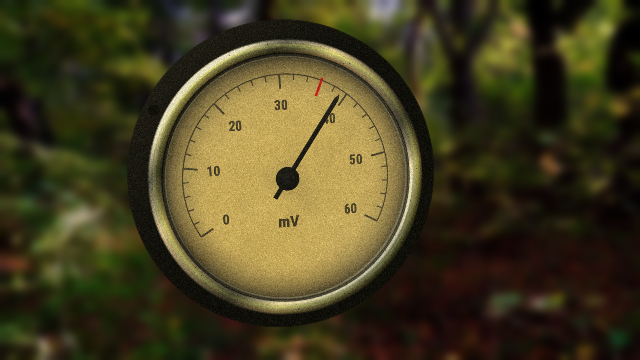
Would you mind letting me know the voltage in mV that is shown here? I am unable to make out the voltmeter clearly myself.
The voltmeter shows 39 mV
